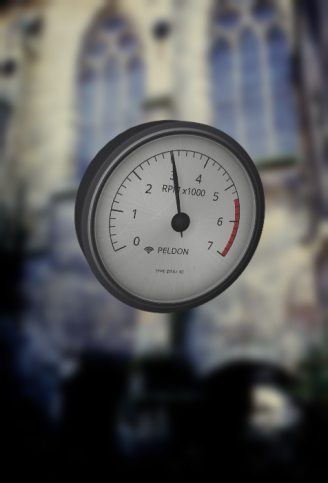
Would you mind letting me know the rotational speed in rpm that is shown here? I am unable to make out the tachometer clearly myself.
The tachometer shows 3000 rpm
